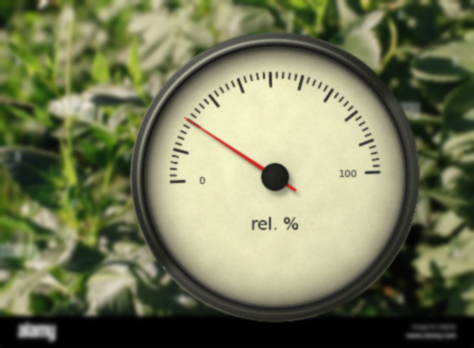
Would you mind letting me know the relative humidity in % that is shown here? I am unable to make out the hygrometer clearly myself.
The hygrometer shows 20 %
